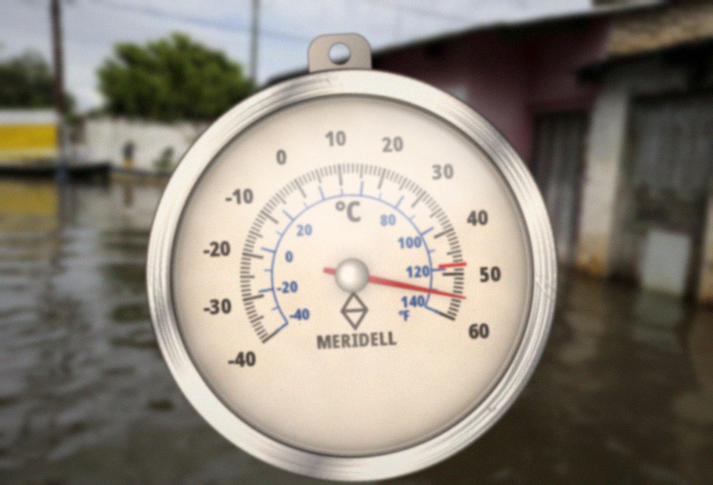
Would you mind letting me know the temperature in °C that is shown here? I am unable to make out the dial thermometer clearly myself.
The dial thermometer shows 55 °C
